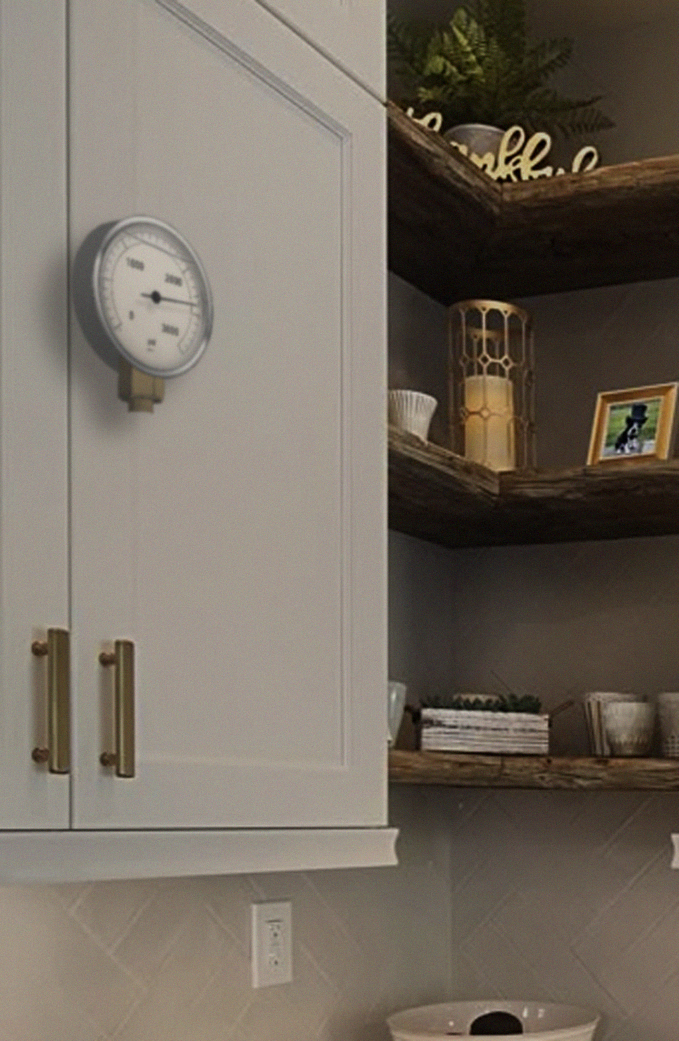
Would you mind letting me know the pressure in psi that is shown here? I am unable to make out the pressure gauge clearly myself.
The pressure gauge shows 2400 psi
